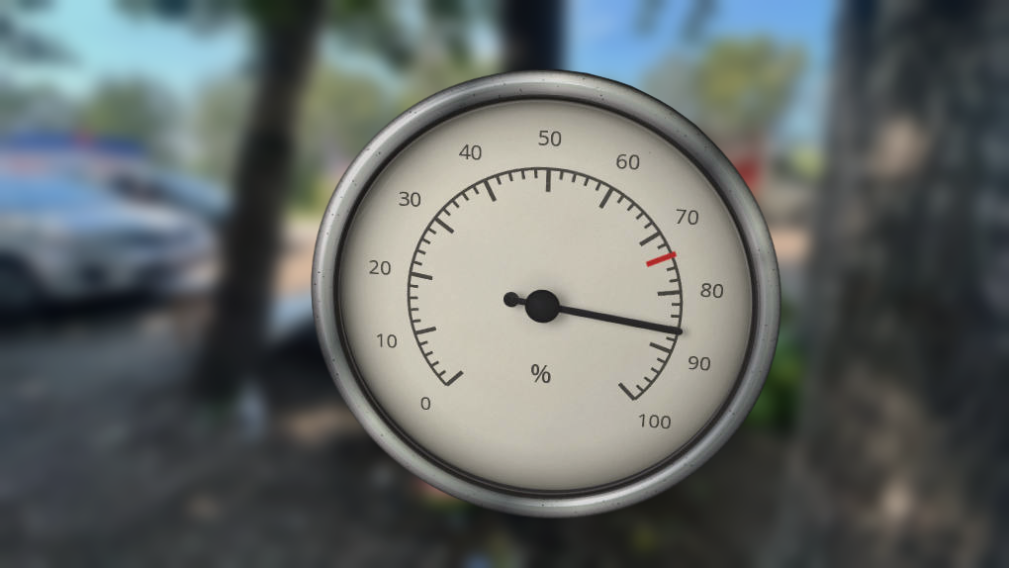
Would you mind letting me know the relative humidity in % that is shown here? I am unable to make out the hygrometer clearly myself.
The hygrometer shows 86 %
